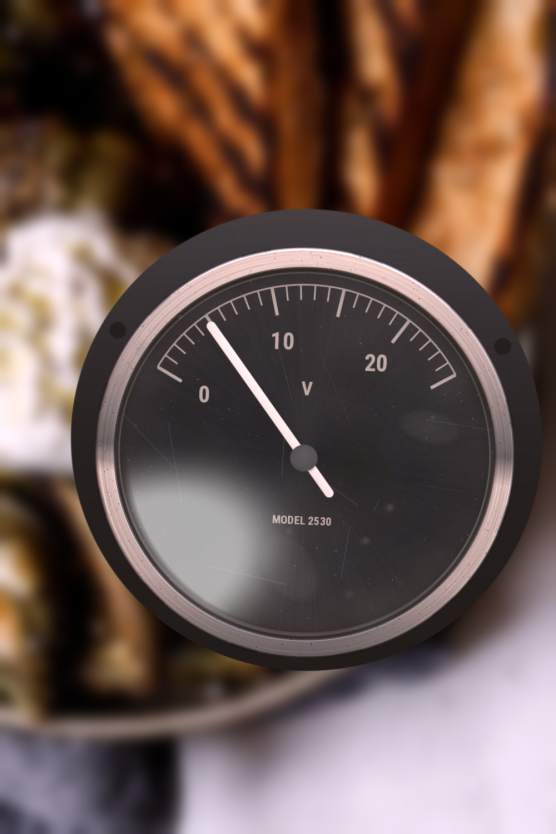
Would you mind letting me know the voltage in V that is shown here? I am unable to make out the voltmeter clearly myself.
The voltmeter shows 5 V
